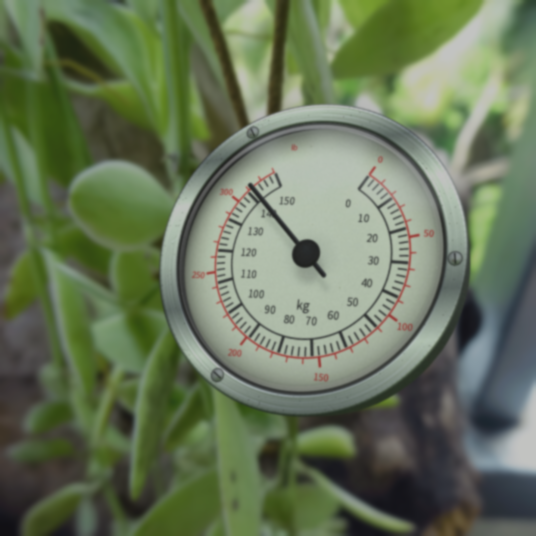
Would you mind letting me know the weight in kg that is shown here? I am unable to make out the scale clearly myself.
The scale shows 142 kg
